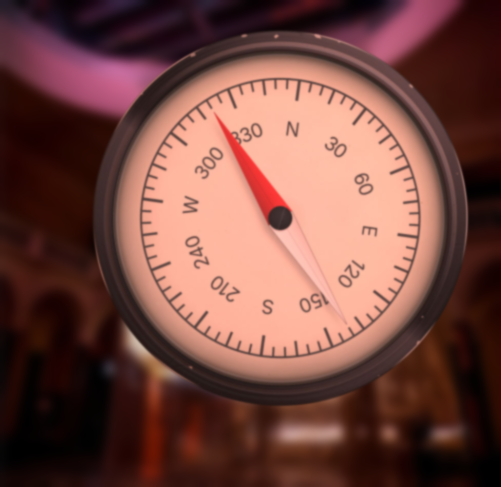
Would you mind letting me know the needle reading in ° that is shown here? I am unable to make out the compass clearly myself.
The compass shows 320 °
